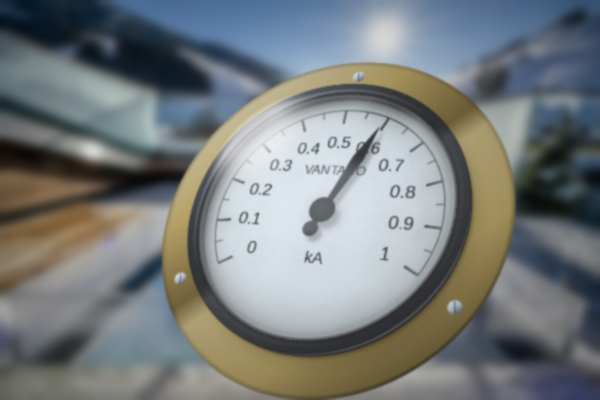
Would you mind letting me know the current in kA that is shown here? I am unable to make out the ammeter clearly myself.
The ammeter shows 0.6 kA
